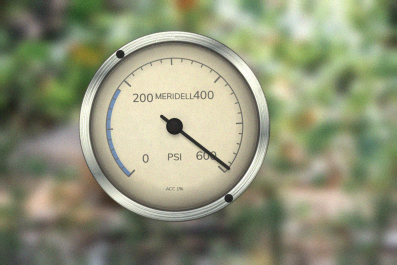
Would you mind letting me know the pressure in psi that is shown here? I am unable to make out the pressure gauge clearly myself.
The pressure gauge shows 590 psi
